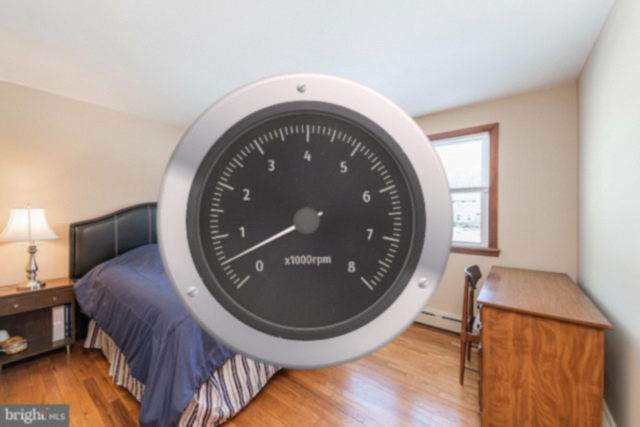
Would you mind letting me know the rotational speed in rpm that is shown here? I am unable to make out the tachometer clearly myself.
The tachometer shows 500 rpm
